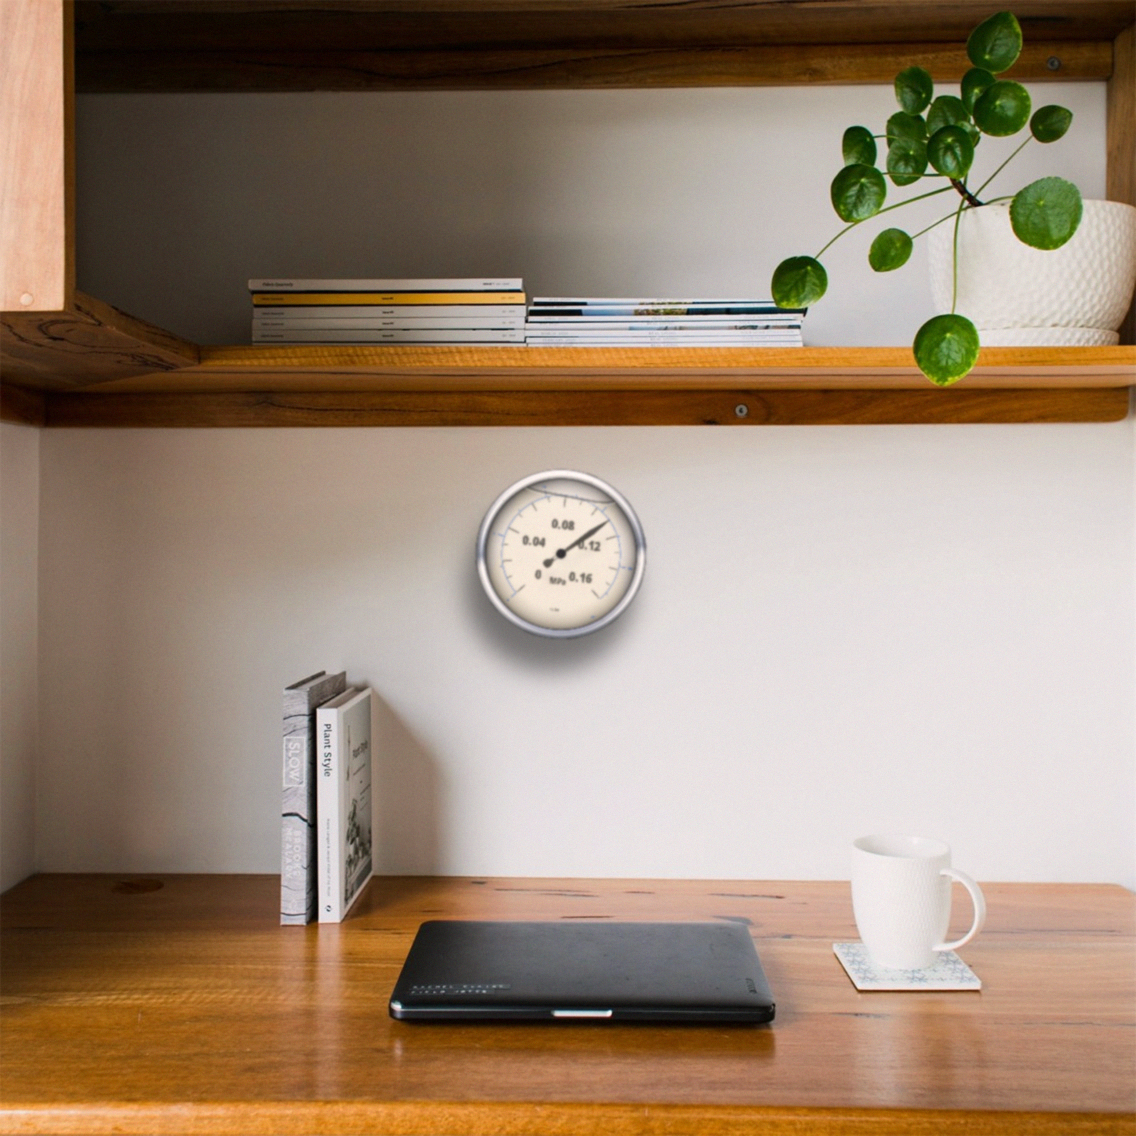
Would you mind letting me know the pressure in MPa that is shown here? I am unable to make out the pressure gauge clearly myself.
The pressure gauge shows 0.11 MPa
